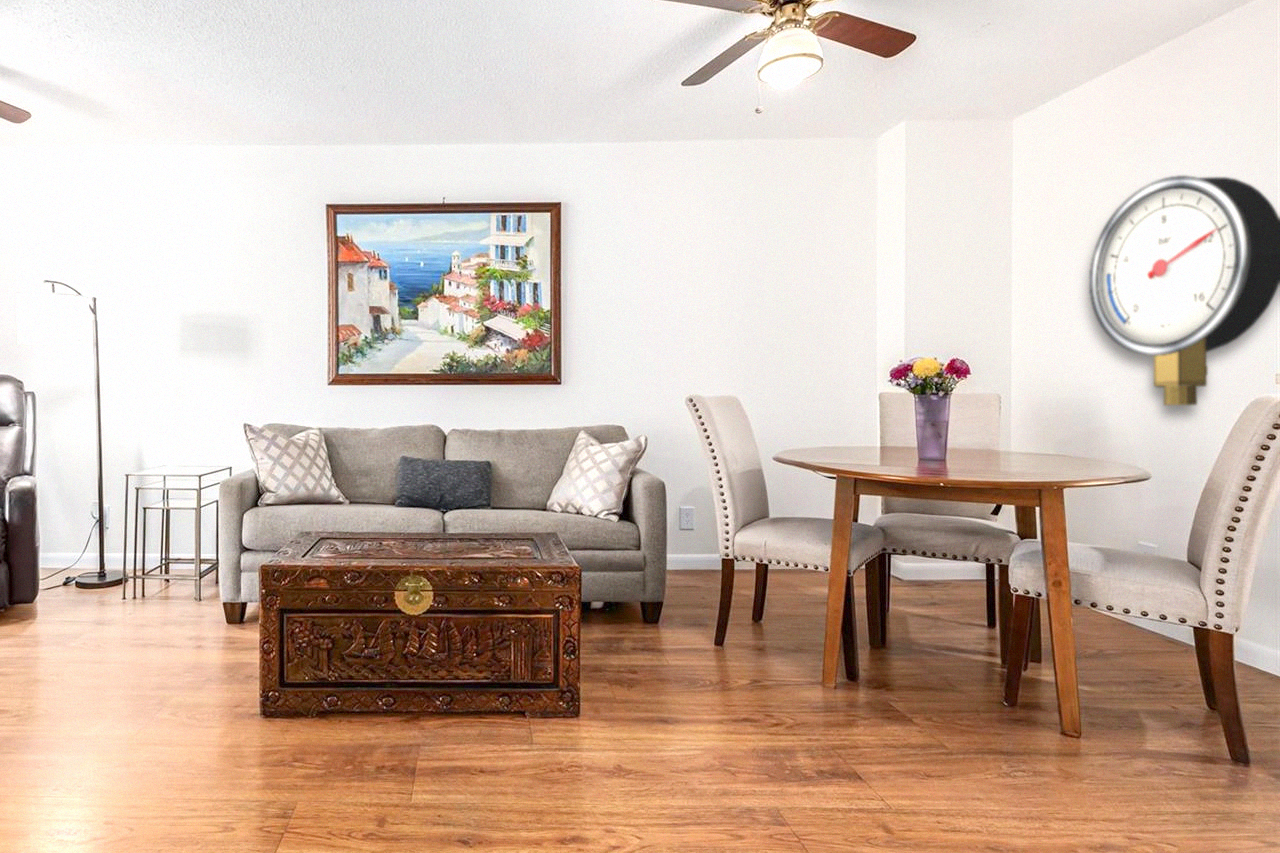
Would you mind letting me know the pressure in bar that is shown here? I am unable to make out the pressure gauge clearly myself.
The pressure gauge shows 12 bar
